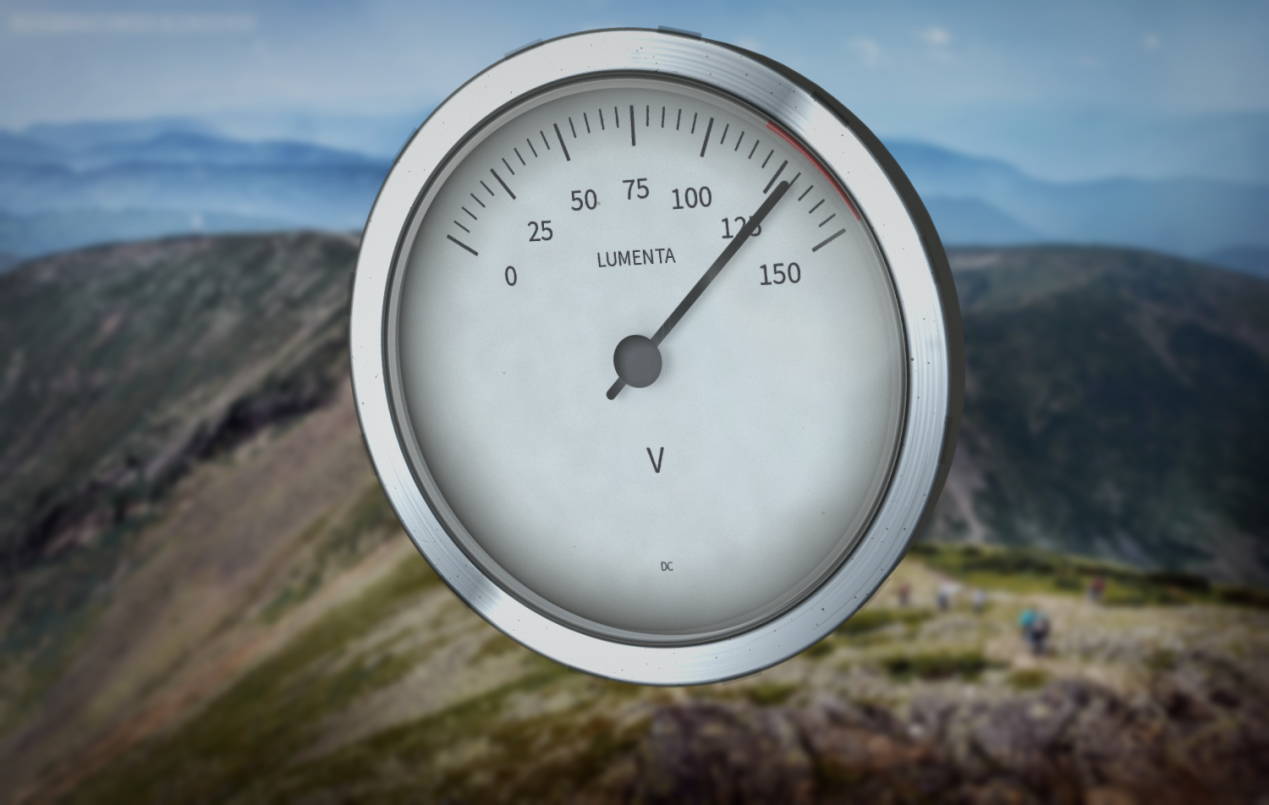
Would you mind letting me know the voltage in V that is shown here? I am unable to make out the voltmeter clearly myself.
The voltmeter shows 130 V
